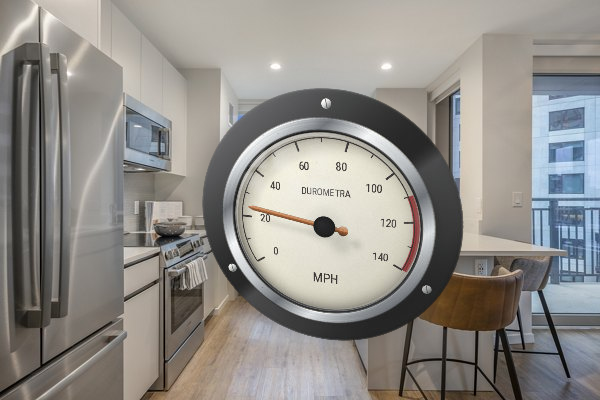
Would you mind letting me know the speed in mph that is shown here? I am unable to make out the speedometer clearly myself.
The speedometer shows 25 mph
